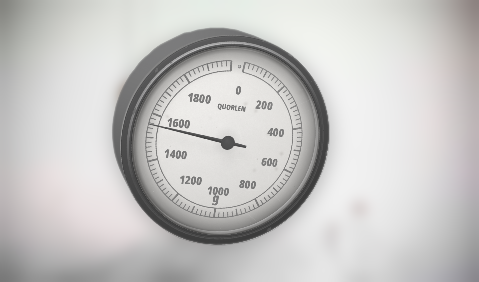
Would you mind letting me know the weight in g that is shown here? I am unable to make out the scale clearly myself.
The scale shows 1560 g
